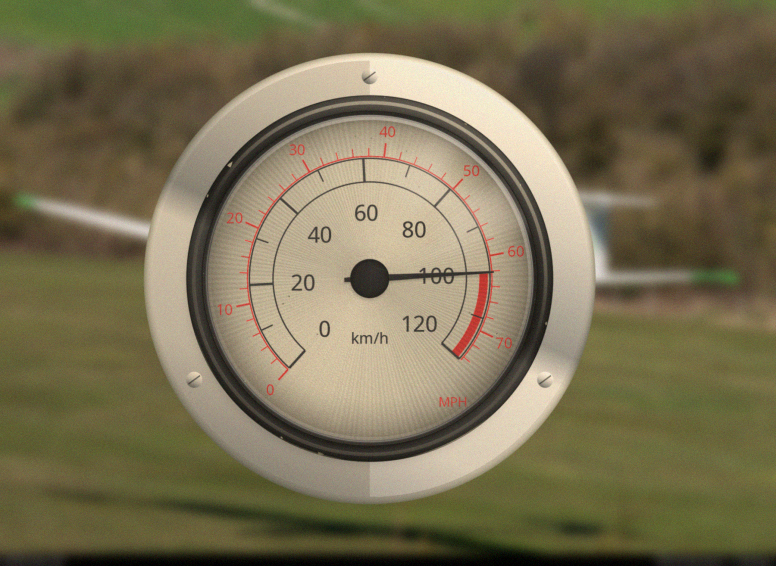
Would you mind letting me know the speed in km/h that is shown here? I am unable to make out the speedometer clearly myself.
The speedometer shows 100 km/h
